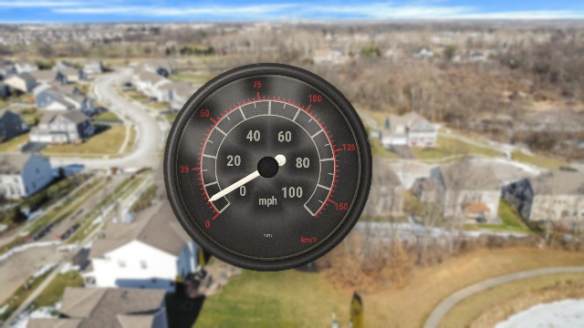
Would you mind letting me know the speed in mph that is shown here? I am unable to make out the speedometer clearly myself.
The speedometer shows 5 mph
